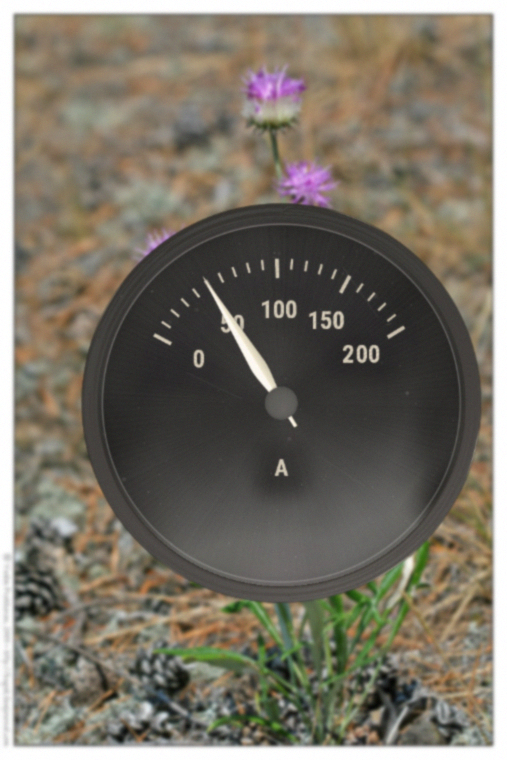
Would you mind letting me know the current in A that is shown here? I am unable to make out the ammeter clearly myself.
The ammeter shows 50 A
